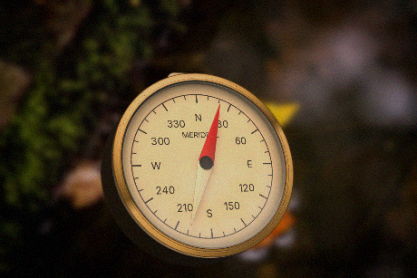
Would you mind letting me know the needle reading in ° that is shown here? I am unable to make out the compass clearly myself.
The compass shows 20 °
